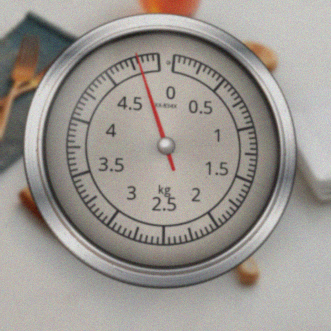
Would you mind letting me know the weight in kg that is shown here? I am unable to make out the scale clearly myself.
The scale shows 4.8 kg
